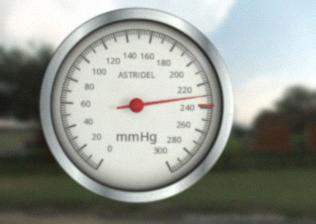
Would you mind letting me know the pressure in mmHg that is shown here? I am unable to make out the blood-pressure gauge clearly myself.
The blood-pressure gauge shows 230 mmHg
